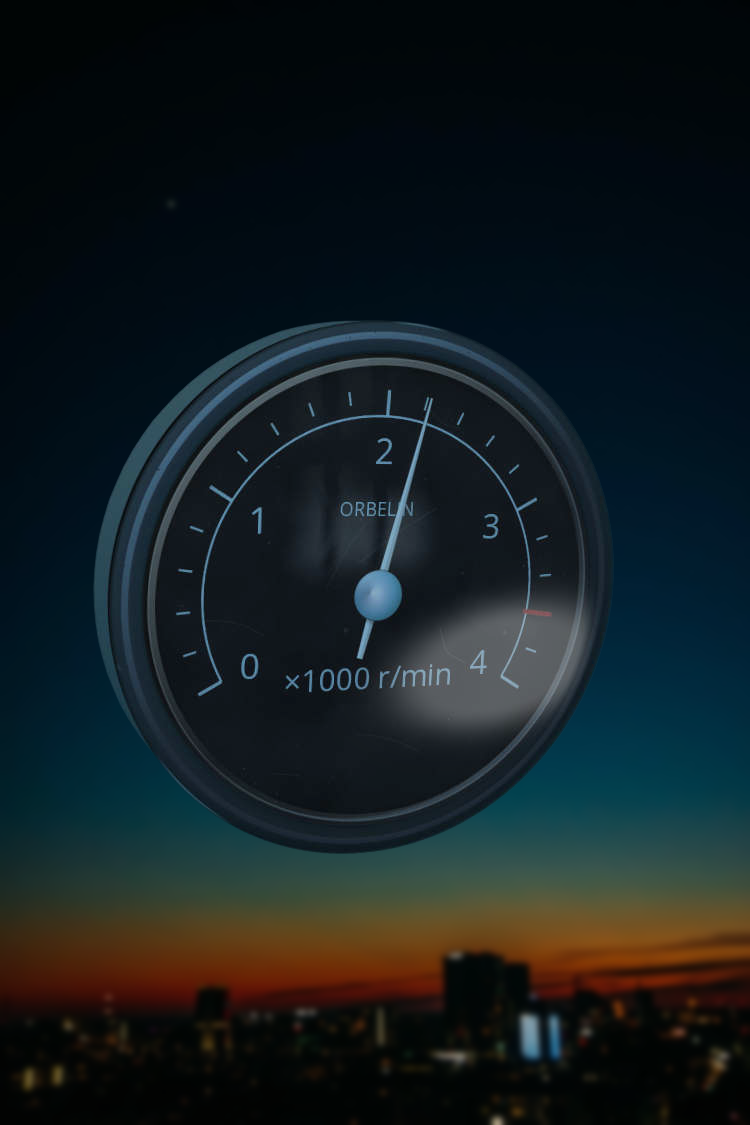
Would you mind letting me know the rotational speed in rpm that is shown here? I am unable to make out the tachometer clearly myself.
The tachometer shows 2200 rpm
